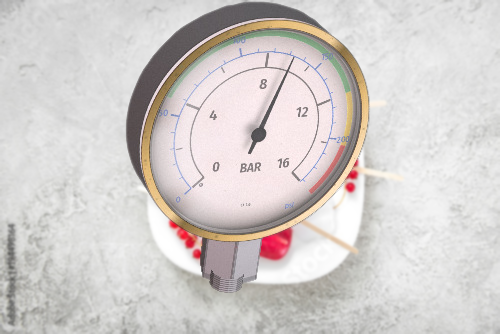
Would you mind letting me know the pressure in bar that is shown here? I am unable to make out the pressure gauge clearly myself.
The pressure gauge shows 9 bar
